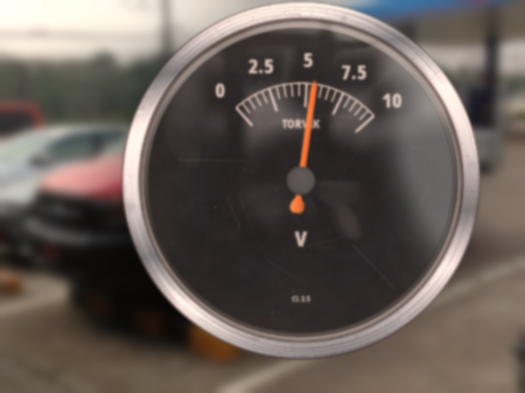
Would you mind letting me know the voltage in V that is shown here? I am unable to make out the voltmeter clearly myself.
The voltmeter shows 5.5 V
